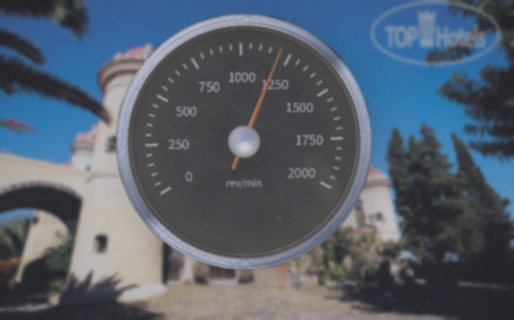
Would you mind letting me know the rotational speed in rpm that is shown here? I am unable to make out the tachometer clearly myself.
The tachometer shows 1200 rpm
